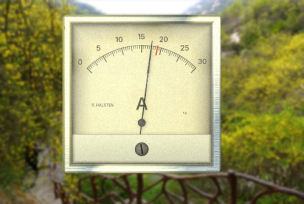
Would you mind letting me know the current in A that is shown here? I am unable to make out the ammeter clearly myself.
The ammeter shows 17.5 A
